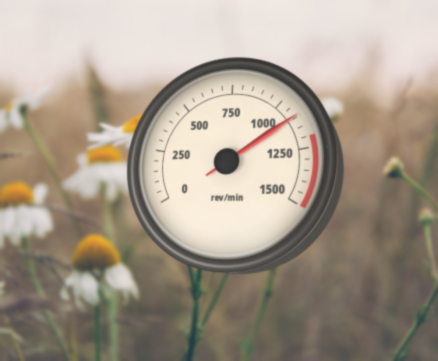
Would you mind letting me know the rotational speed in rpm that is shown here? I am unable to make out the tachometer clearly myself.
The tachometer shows 1100 rpm
